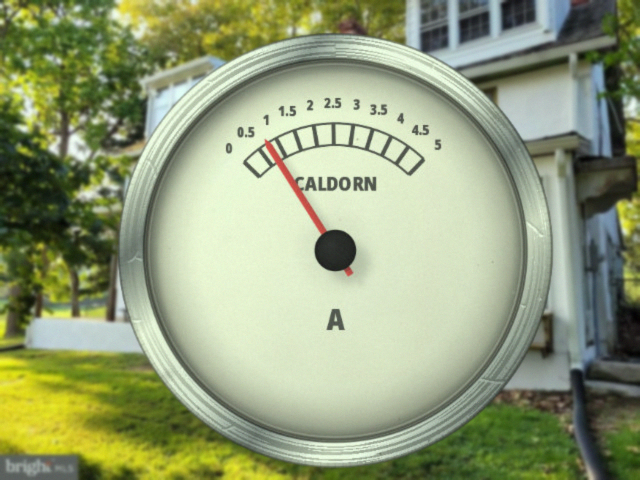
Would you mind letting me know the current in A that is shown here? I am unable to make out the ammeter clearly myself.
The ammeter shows 0.75 A
